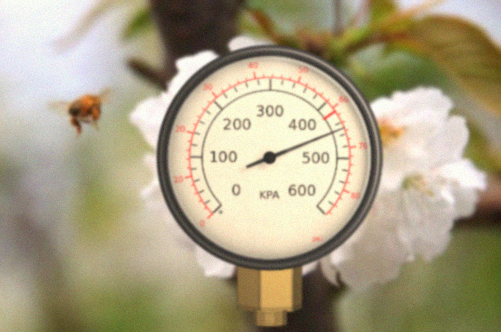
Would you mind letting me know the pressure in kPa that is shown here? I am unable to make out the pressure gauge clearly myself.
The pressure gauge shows 450 kPa
